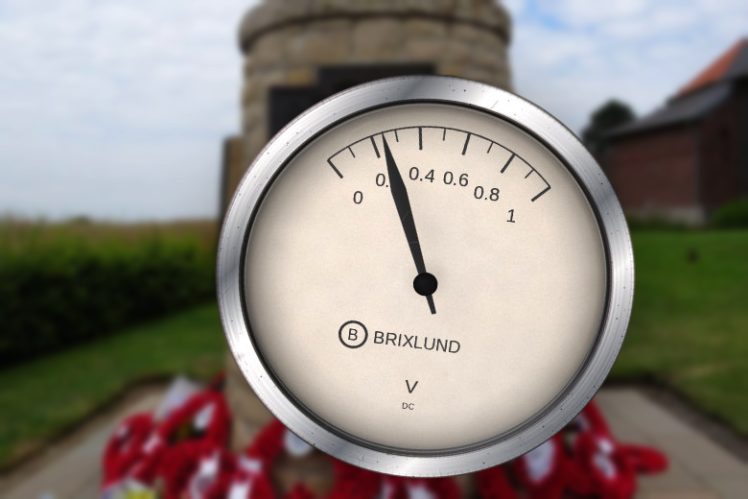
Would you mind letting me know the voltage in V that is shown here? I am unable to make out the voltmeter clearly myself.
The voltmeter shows 0.25 V
